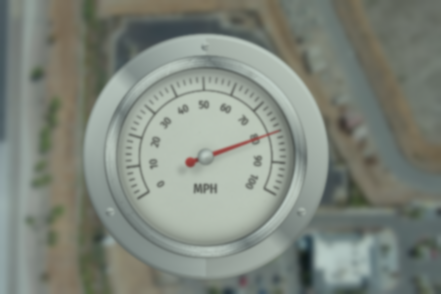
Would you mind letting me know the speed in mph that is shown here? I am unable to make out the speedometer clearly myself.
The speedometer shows 80 mph
